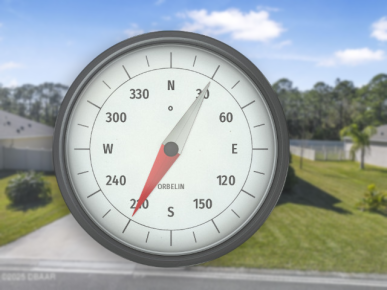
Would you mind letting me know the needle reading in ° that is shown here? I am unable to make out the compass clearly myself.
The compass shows 210 °
